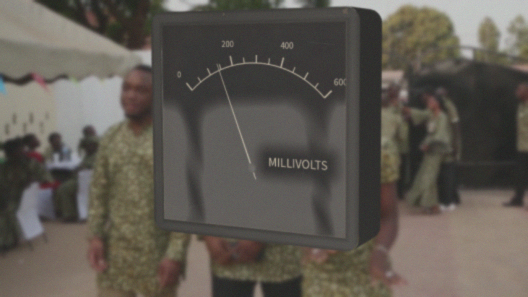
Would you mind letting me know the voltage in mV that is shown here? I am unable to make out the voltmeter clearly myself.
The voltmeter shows 150 mV
